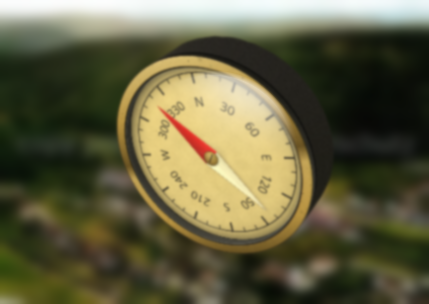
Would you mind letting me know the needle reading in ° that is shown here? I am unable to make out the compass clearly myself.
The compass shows 320 °
